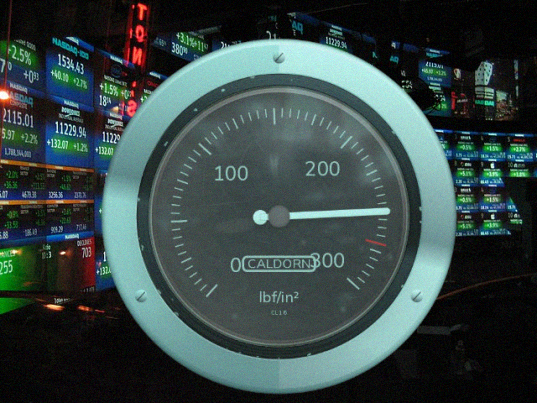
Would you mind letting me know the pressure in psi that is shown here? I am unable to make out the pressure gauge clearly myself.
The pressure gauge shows 250 psi
